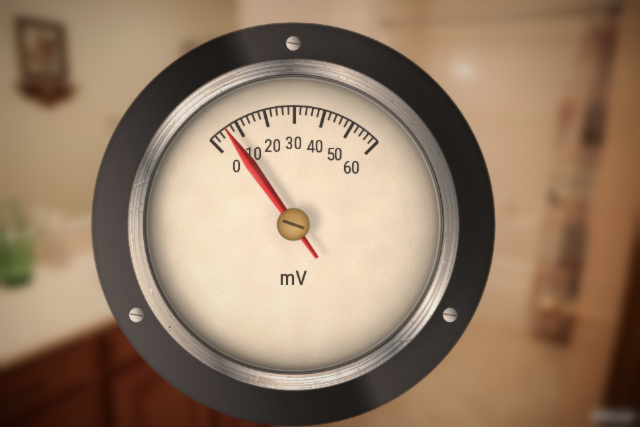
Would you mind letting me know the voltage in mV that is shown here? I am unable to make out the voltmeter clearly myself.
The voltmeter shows 6 mV
